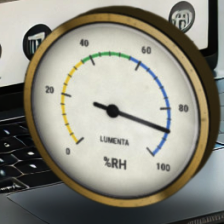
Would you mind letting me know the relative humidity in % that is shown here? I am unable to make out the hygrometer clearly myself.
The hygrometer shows 88 %
